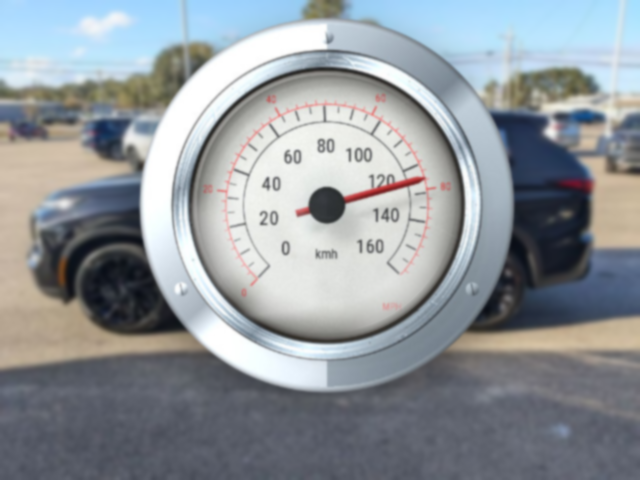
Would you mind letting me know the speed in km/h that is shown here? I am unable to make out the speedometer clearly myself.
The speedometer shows 125 km/h
